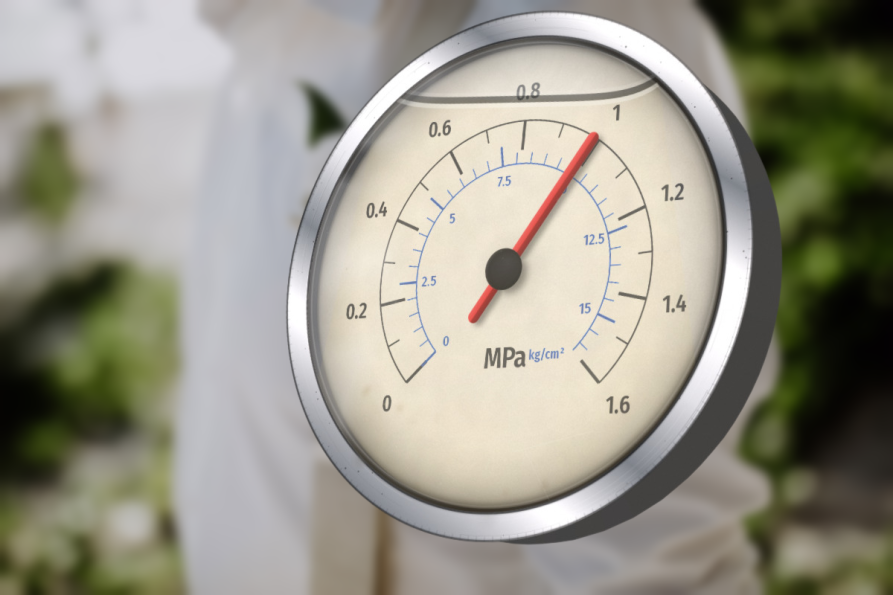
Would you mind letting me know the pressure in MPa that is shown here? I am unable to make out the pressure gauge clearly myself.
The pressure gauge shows 1 MPa
